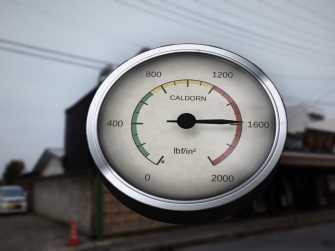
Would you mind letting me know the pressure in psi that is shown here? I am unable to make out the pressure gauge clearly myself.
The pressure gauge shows 1600 psi
